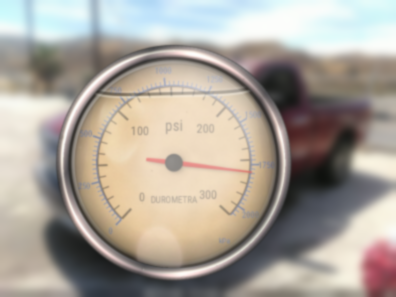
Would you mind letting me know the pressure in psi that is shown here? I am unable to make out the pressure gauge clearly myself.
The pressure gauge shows 260 psi
